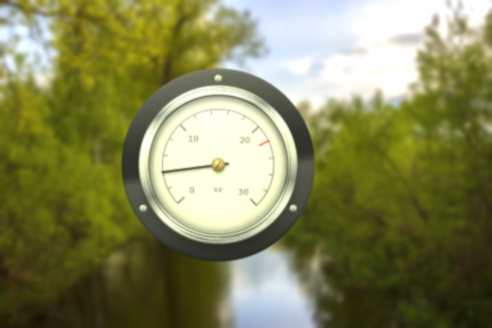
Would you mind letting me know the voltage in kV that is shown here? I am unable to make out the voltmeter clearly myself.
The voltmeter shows 4 kV
